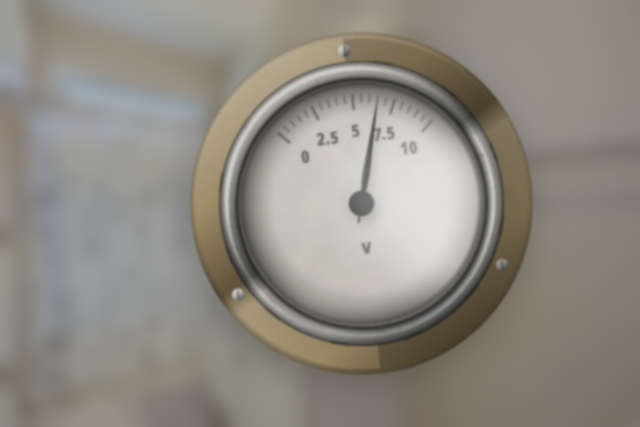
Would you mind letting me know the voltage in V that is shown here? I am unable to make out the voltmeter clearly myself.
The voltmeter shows 6.5 V
